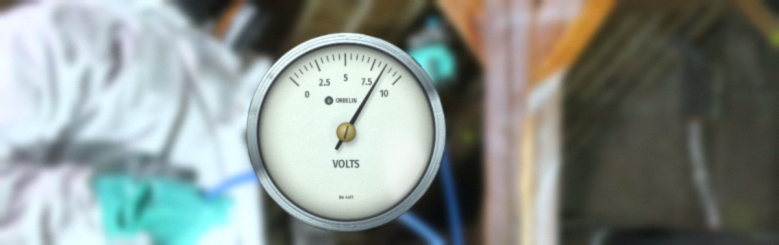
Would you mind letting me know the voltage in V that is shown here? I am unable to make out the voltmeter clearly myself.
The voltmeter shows 8.5 V
